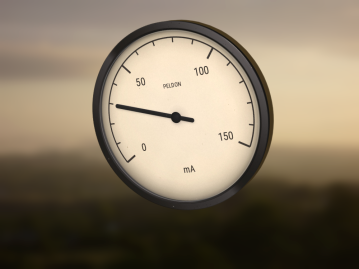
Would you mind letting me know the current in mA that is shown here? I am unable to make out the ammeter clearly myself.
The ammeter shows 30 mA
